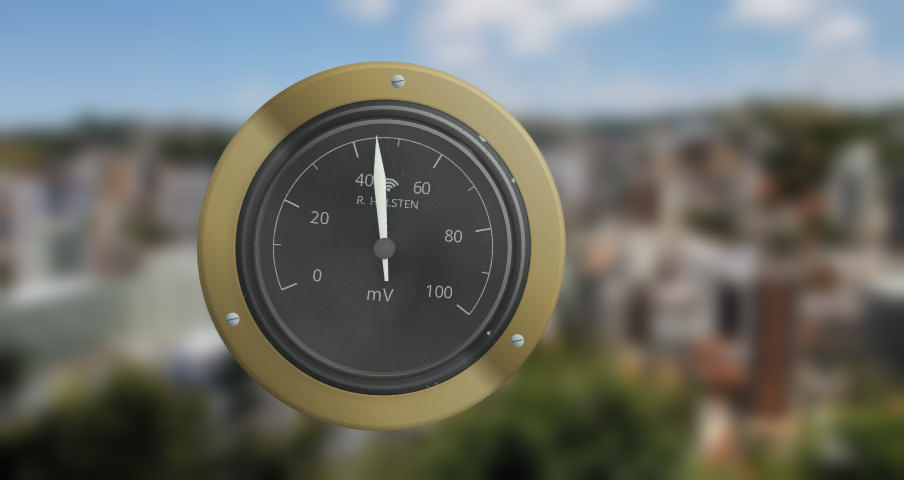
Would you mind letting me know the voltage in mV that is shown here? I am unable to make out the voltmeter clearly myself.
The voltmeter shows 45 mV
